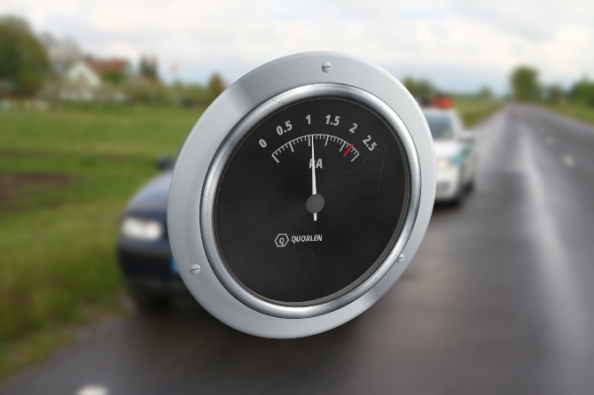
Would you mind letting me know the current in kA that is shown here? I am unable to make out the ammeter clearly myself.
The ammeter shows 1 kA
